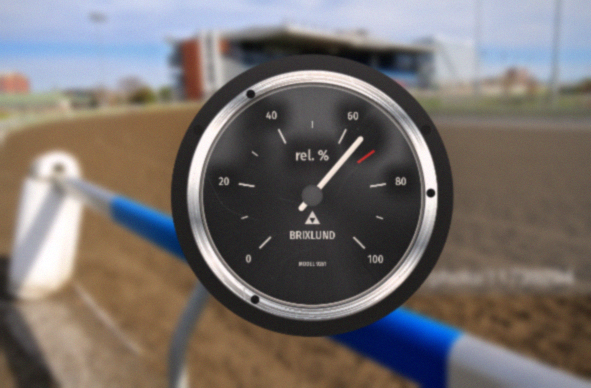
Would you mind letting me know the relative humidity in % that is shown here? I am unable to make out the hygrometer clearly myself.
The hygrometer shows 65 %
